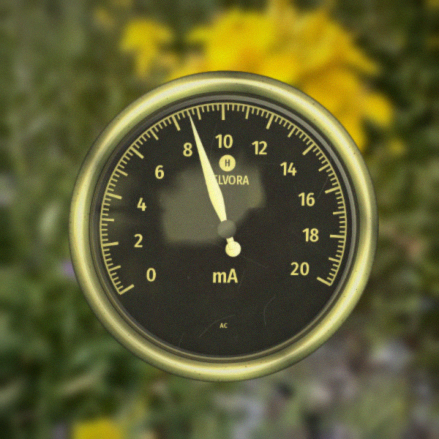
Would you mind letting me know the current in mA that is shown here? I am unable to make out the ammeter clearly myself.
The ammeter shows 8.6 mA
